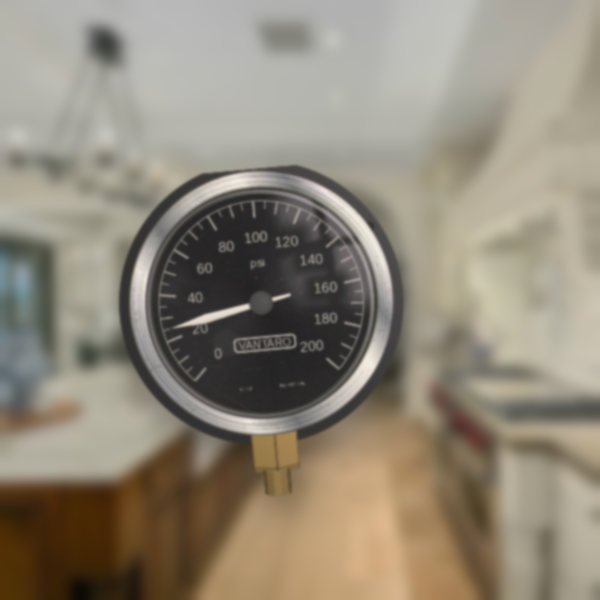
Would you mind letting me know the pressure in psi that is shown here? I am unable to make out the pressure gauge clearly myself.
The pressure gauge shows 25 psi
